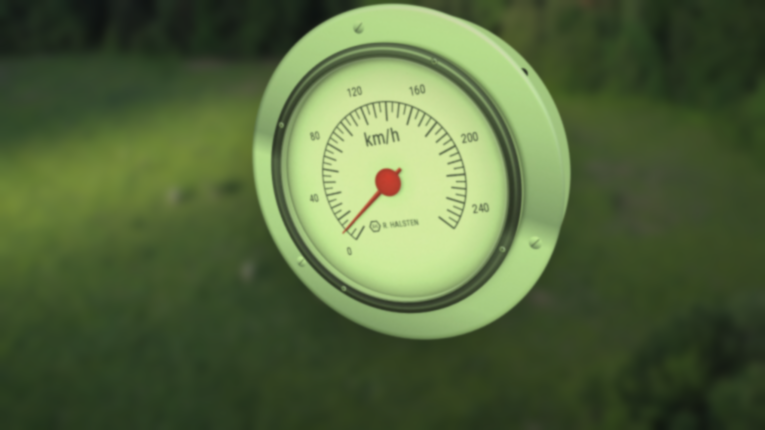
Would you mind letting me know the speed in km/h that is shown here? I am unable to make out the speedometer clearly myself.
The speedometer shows 10 km/h
